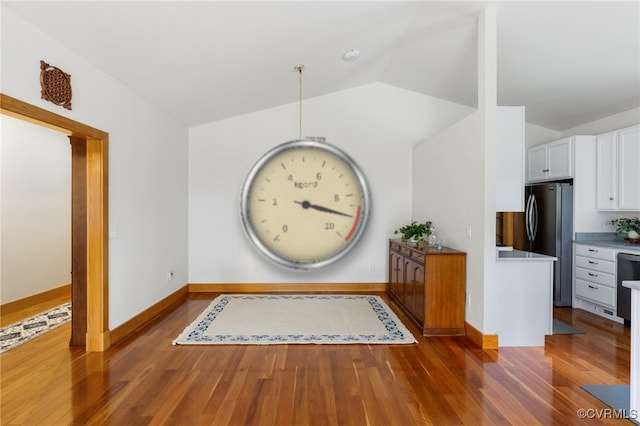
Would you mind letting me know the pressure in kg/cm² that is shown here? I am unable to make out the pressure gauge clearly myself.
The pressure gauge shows 9 kg/cm²
